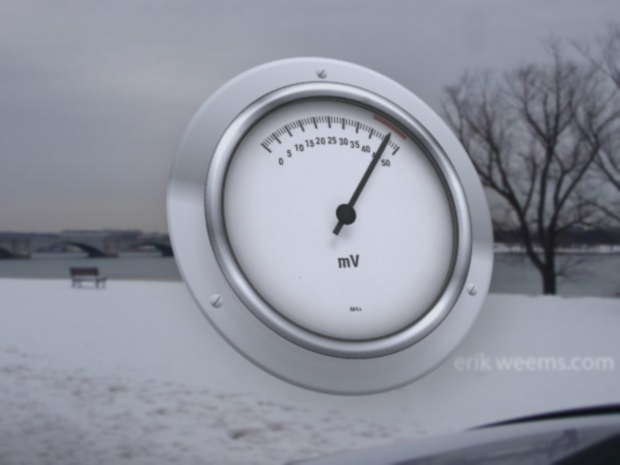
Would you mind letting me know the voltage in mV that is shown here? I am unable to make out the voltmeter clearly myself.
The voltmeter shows 45 mV
